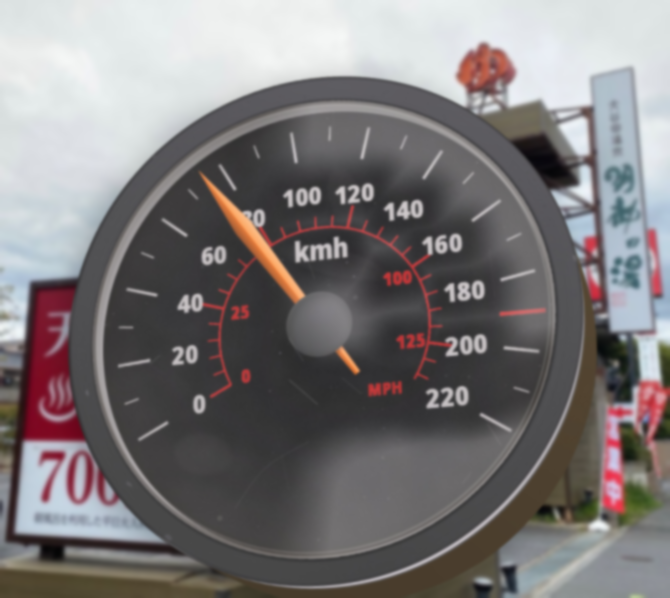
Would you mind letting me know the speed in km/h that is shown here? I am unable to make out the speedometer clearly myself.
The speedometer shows 75 km/h
